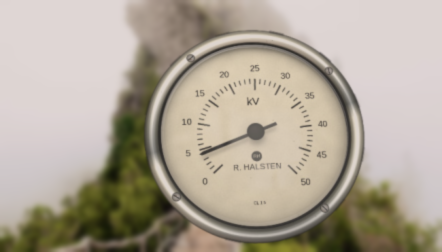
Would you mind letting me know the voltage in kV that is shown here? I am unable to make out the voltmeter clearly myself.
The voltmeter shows 4 kV
